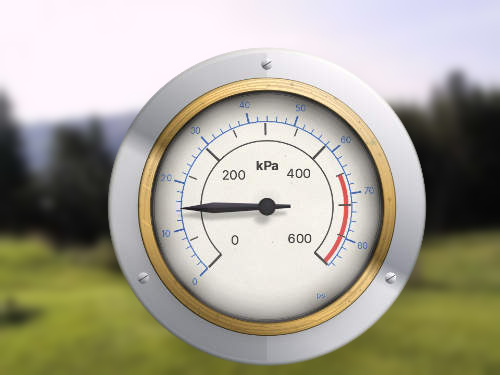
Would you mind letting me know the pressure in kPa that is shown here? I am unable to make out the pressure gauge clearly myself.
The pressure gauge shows 100 kPa
